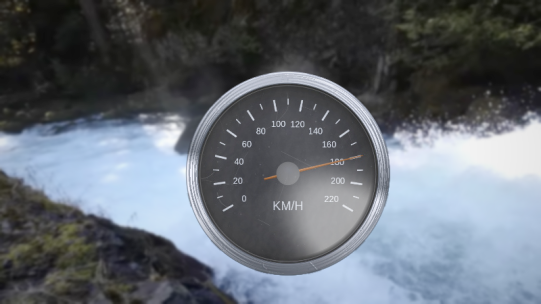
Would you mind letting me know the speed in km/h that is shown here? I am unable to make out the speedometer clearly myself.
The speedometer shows 180 km/h
